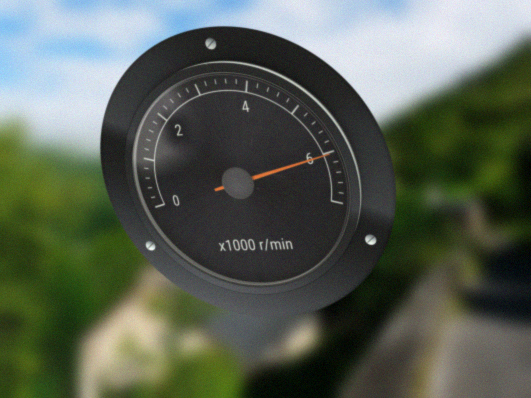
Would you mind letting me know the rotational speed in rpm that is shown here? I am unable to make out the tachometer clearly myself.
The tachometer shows 6000 rpm
